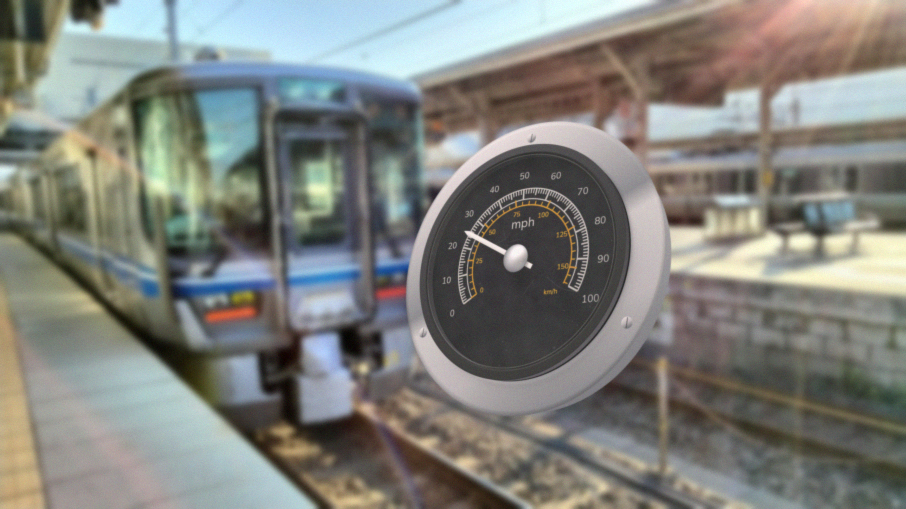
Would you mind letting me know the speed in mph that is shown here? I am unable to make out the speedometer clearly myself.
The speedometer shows 25 mph
